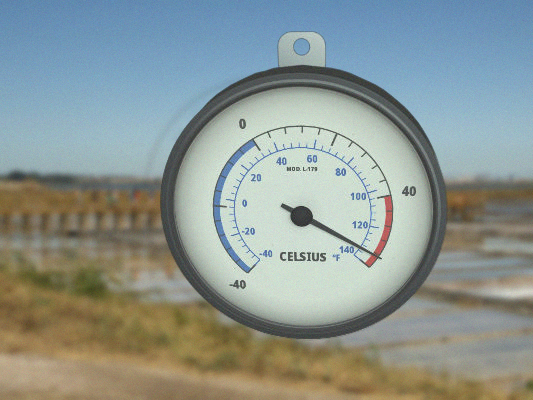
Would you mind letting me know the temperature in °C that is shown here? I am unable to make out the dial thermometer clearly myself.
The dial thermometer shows 56 °C
